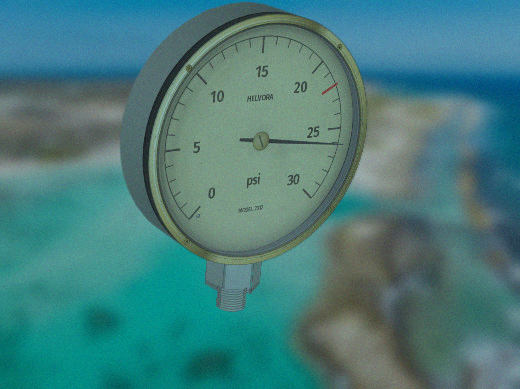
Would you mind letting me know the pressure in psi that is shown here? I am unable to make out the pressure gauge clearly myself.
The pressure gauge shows 26 psi
